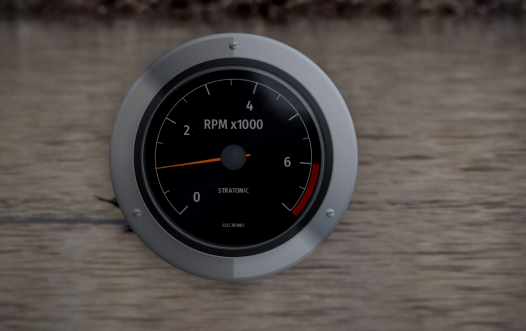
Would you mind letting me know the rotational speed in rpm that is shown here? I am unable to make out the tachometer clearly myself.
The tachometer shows 1000 rpm
